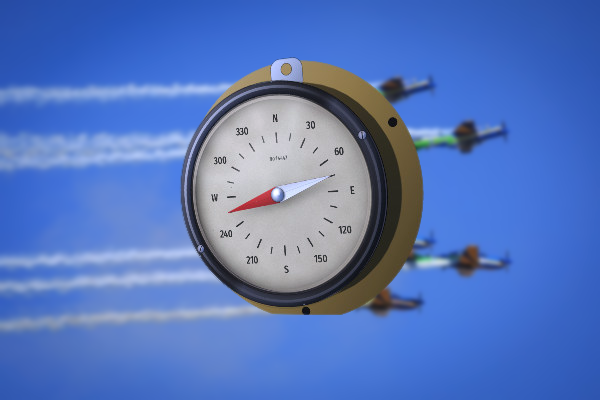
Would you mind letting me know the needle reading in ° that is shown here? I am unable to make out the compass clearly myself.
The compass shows 255 °
